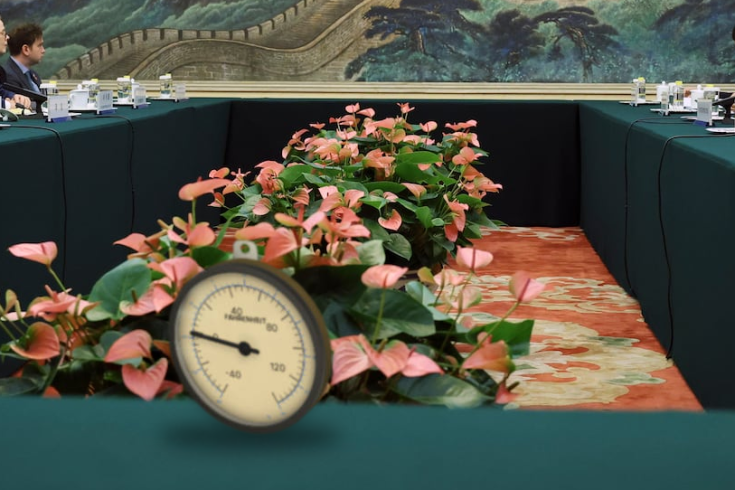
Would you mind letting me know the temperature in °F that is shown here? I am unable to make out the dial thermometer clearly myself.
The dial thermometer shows 0 °F
